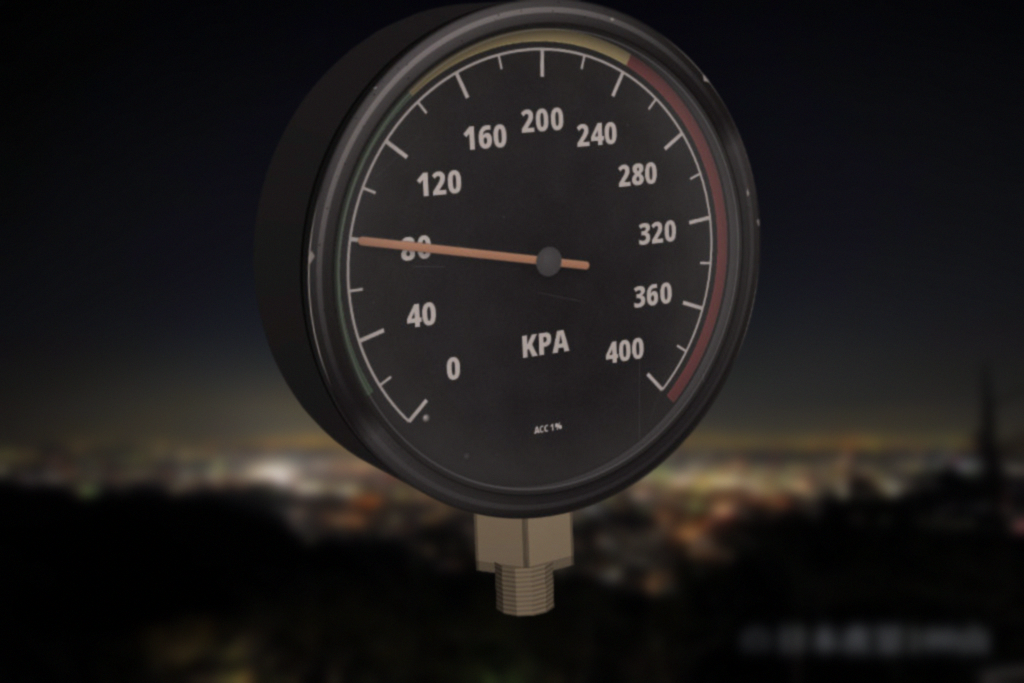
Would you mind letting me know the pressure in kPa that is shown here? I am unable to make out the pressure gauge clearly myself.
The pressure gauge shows 80 kPa
